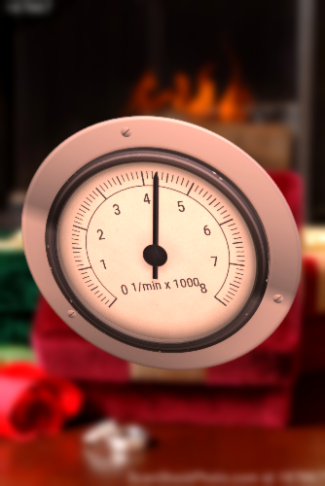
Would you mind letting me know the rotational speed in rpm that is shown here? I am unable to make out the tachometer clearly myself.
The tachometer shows 4300 rpm
